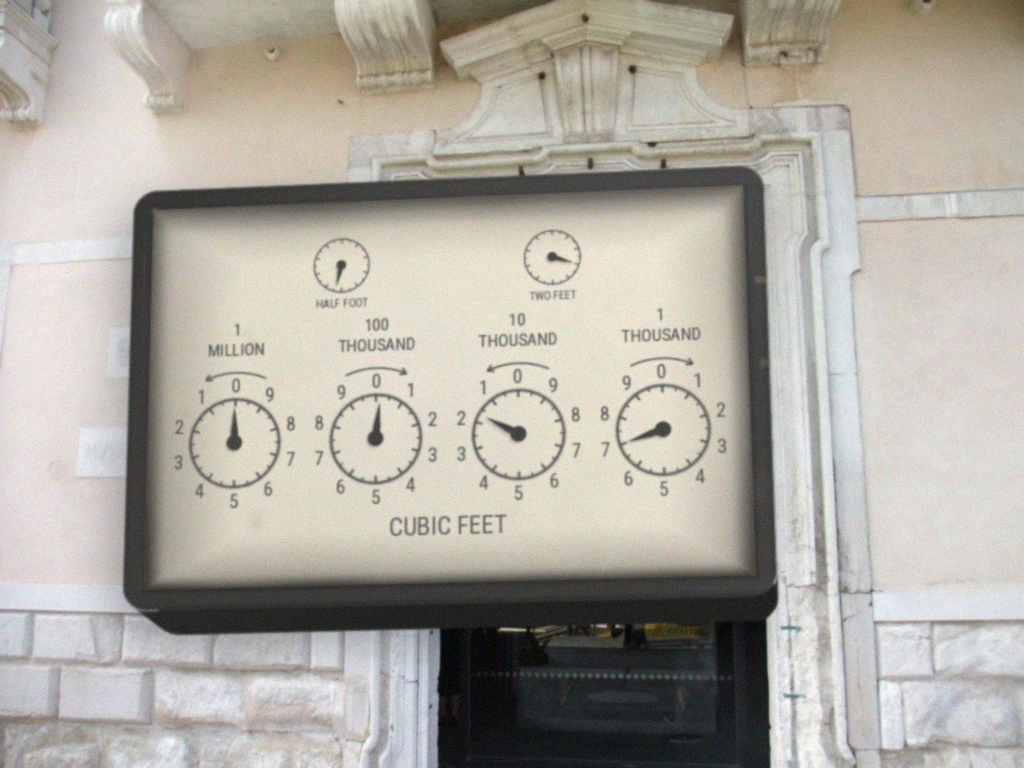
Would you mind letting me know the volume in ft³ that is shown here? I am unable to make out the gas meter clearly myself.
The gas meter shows 1700 ft³
